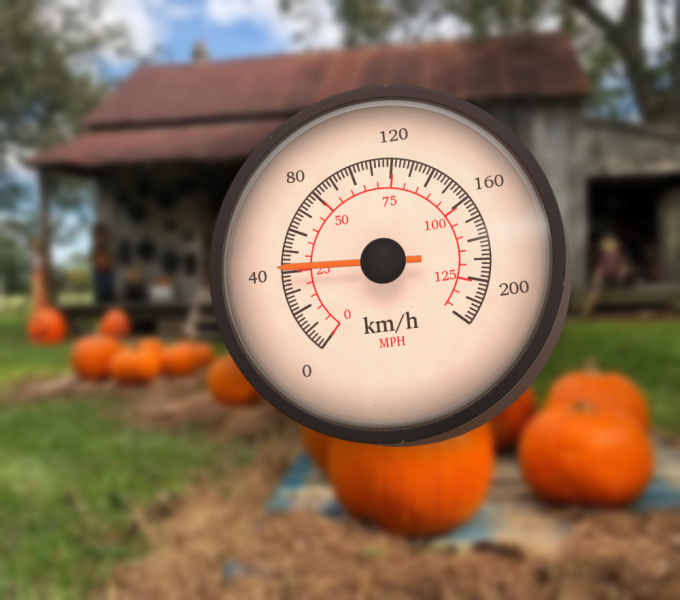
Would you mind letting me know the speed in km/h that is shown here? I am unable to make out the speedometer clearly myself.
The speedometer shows 42 km/h
